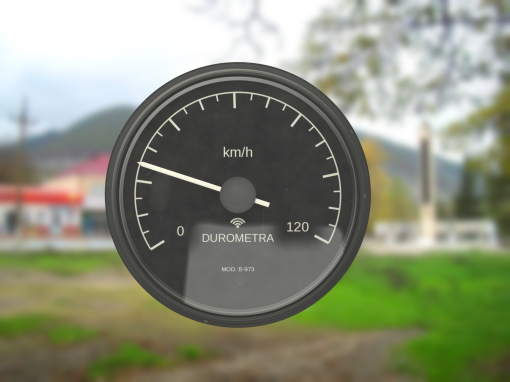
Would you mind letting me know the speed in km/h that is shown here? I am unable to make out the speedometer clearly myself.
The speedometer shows 25 km/h
